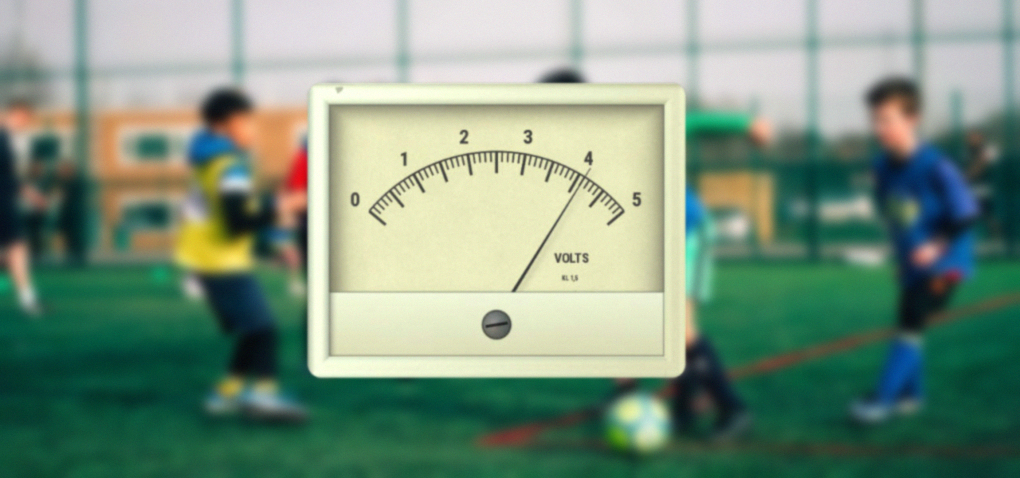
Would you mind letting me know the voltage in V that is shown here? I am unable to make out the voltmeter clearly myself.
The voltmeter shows 4.1 V
